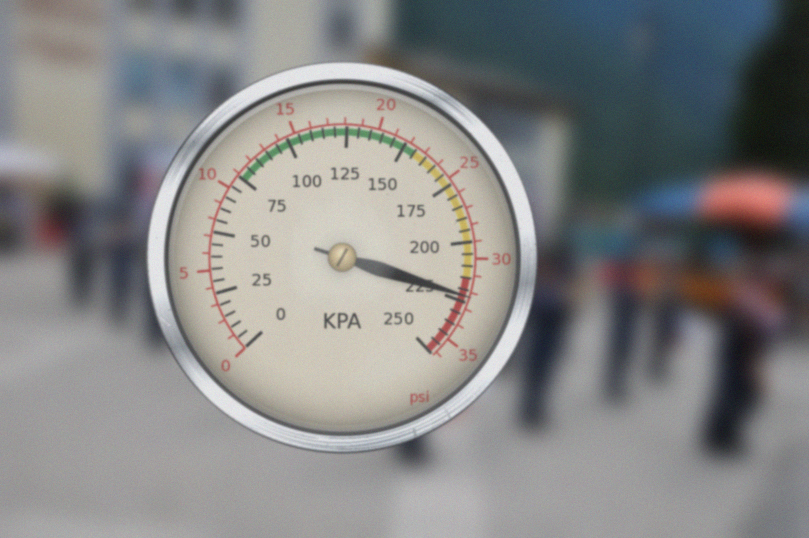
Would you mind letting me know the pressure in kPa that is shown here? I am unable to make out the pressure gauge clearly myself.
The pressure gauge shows 222.5 kPa
